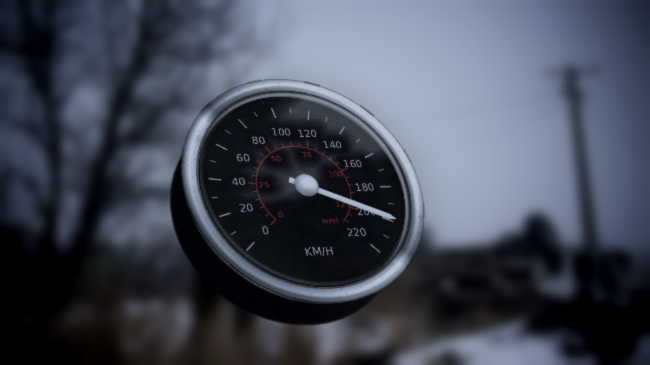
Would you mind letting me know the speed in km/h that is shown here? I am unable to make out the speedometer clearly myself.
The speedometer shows 200 km/h
